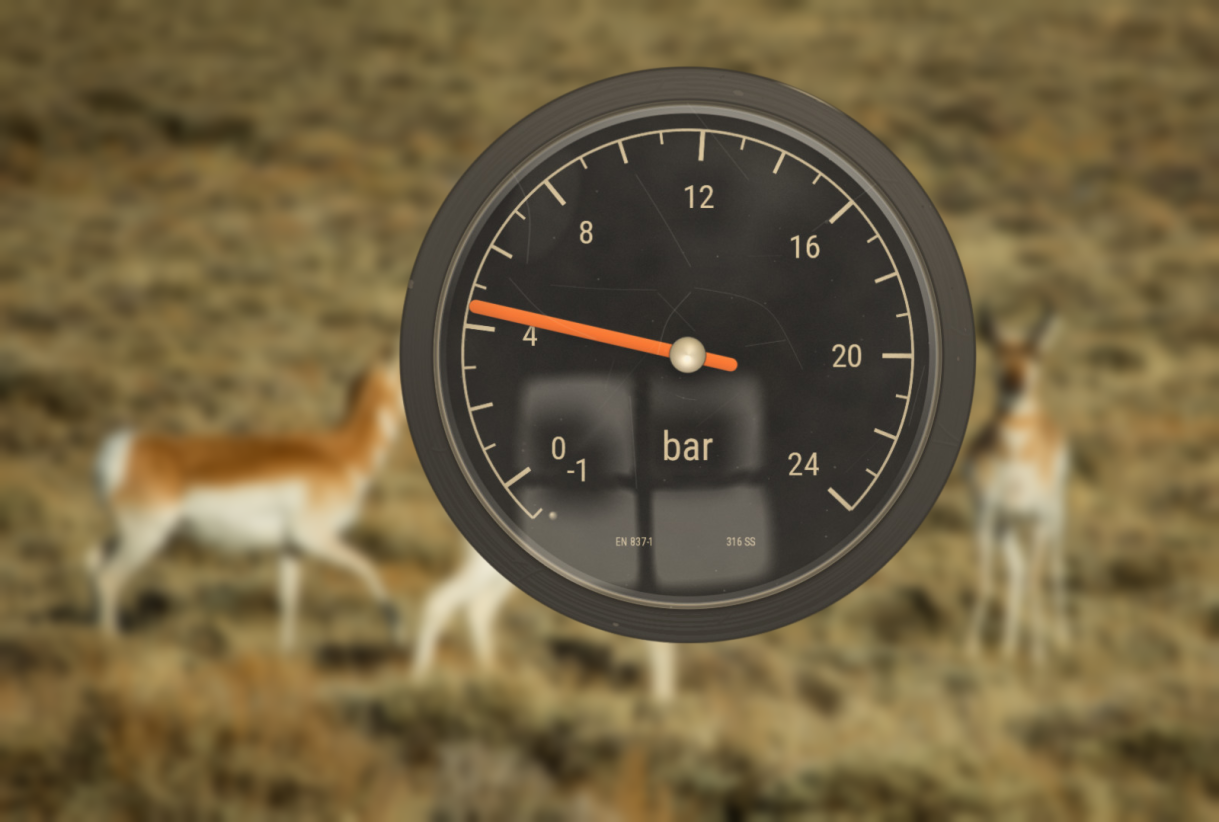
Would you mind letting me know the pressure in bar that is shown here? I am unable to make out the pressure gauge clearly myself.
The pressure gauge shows 4.5 bar
